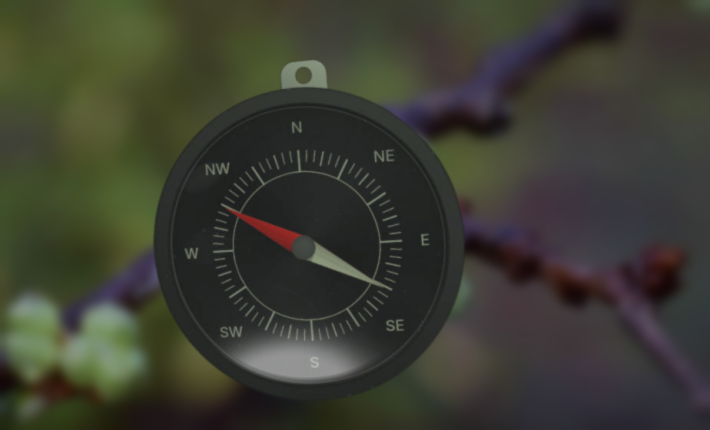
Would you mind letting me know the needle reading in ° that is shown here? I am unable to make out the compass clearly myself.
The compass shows 300 °
